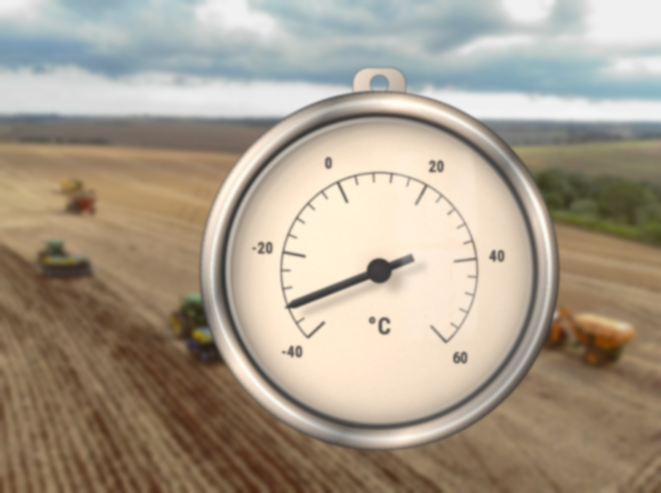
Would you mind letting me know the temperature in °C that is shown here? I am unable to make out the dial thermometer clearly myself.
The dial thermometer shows -32 °C
